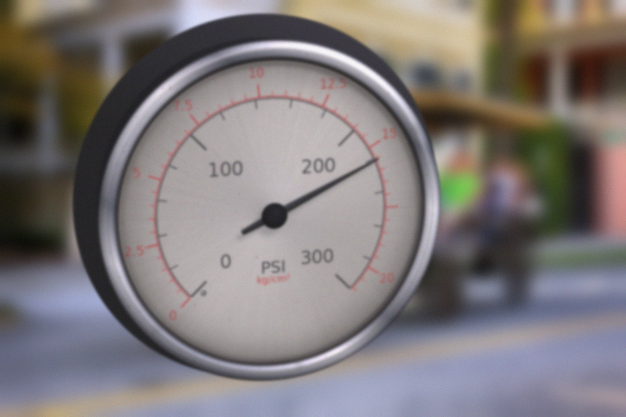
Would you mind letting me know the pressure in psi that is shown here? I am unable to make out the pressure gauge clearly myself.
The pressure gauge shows 220 psi
